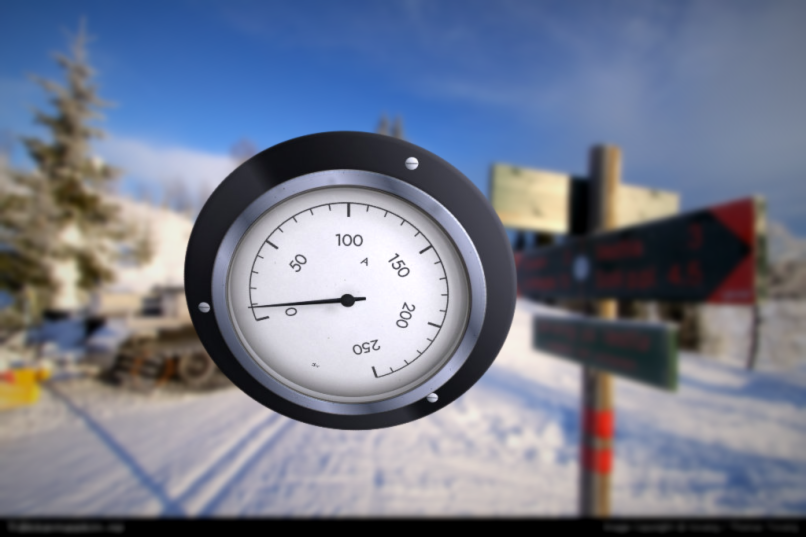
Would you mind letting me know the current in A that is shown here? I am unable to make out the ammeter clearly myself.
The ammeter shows 10 A
